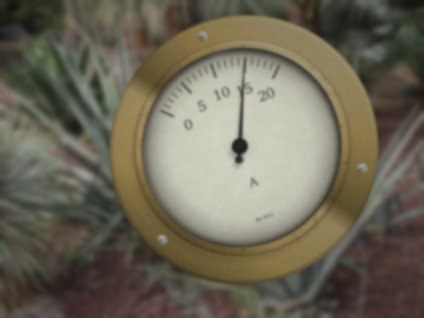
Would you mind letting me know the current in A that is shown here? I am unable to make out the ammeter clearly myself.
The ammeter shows 15 A
